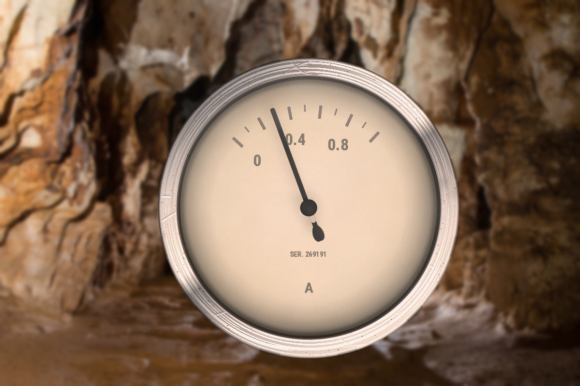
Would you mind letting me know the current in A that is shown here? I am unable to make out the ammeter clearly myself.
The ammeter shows 0.3 A
